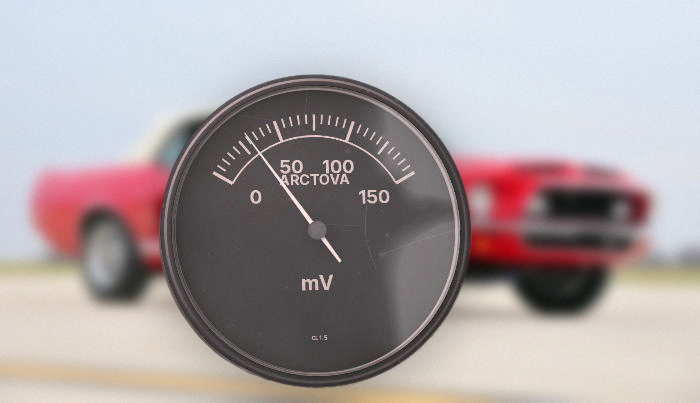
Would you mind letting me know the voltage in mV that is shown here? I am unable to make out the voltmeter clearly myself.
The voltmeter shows 30 mV
